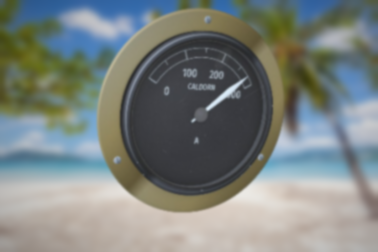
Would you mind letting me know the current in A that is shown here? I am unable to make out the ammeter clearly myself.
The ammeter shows 275 A
